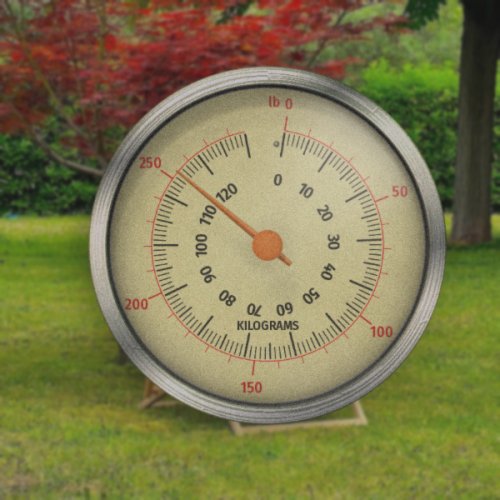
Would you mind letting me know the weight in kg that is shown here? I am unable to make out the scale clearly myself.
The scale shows 115 kg
